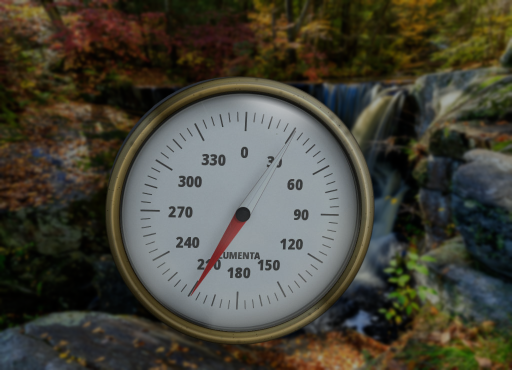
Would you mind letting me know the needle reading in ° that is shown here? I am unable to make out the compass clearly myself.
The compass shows 210 °
